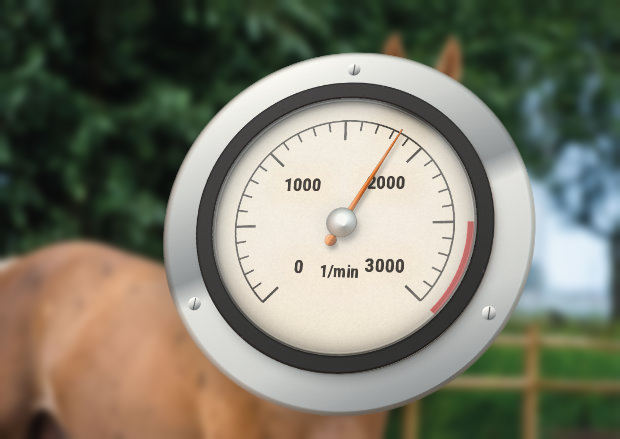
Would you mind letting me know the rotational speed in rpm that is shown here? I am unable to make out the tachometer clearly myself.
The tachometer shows 1850 rpm
